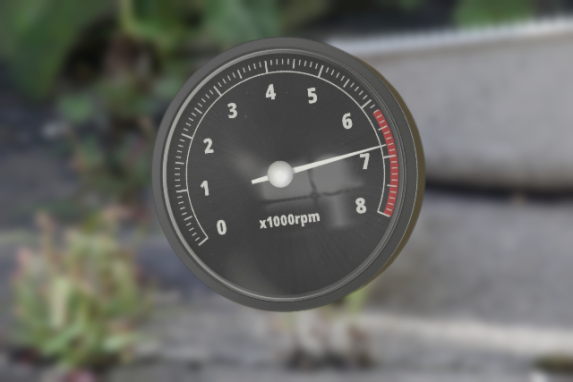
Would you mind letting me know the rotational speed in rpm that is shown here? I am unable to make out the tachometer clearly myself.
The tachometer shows 6800 rpm
